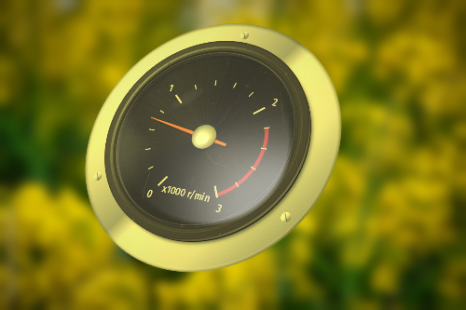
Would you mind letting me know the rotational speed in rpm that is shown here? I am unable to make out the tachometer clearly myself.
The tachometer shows 700 rpm
